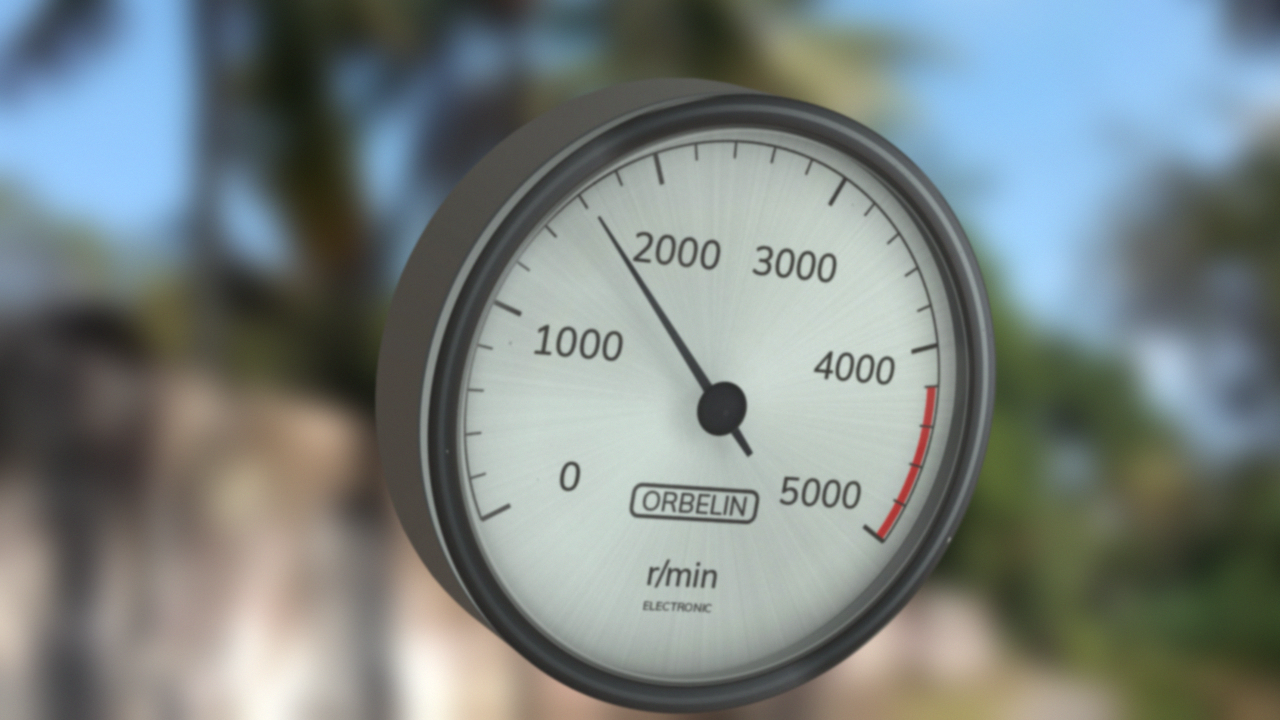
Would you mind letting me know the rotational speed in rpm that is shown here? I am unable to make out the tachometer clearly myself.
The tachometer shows 1600 rpm
